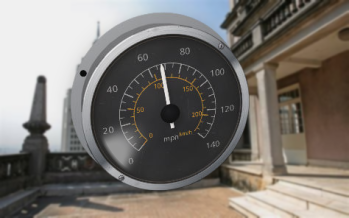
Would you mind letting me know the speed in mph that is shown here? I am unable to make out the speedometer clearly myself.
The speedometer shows 67.5 mph
